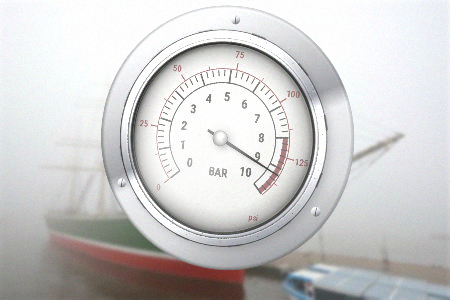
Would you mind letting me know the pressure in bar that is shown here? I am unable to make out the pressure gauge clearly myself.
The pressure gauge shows 9.2 bar
